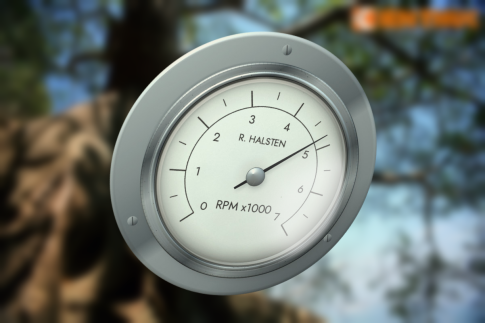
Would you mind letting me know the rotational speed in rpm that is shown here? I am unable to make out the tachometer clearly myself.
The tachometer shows 4750 rpm
